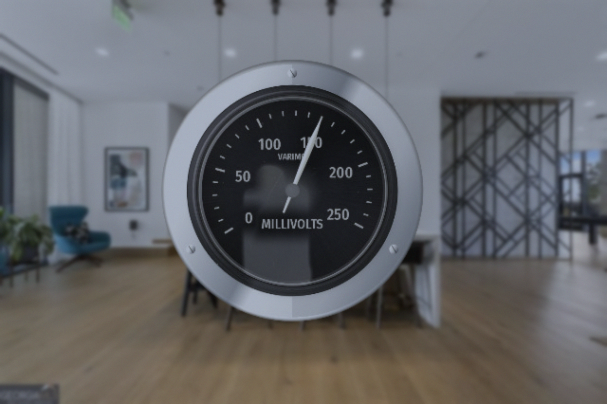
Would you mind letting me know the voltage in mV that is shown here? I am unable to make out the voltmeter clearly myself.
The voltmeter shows 150 mV
